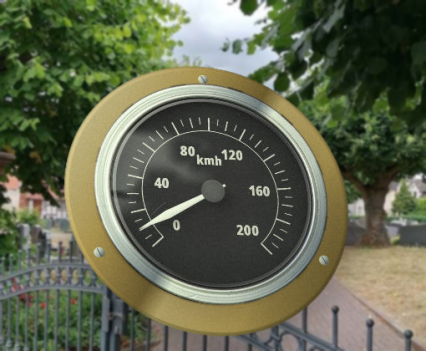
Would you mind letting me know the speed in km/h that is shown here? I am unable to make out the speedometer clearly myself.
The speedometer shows 10 km/h
